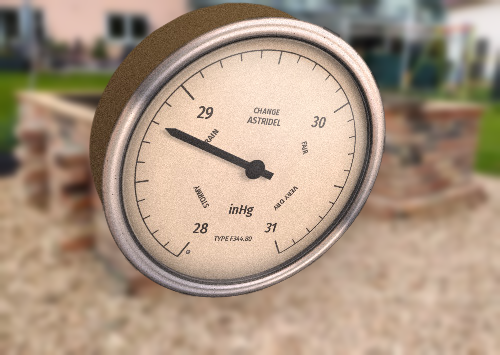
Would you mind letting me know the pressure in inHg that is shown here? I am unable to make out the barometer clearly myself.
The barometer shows 28.8 inHg
